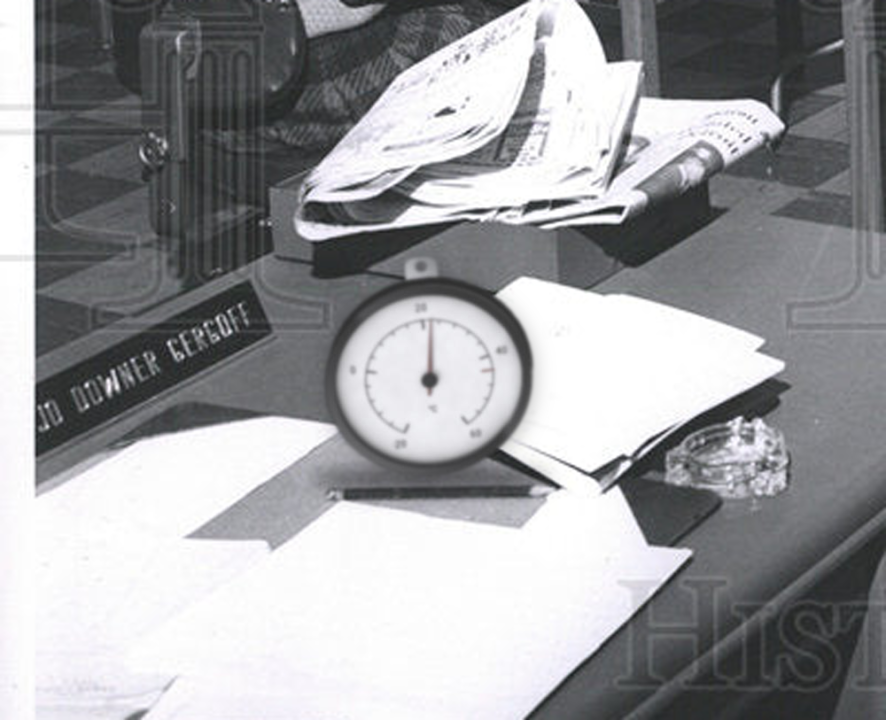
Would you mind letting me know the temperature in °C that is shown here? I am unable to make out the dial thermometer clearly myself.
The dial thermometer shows 22 °C
